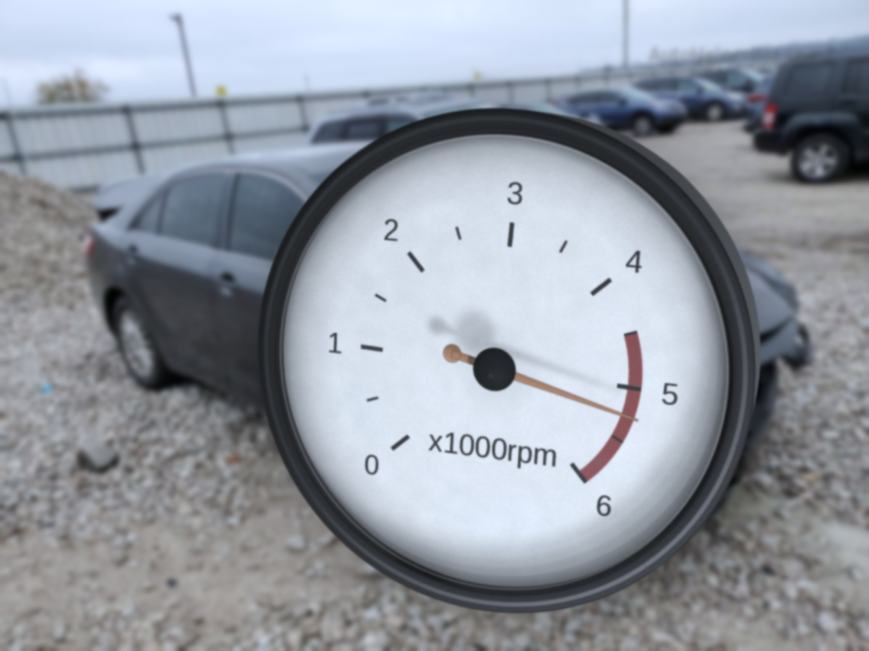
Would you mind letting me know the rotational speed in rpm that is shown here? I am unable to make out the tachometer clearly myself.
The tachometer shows 5250 rpm
